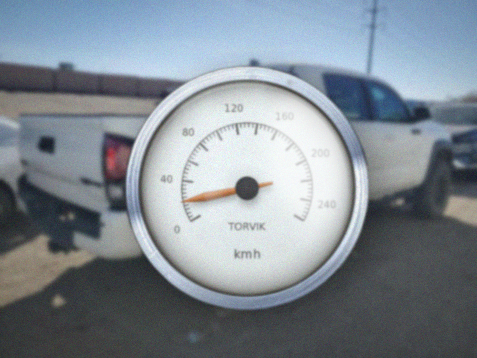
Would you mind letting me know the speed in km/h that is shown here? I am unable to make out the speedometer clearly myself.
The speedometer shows 20 km/h
